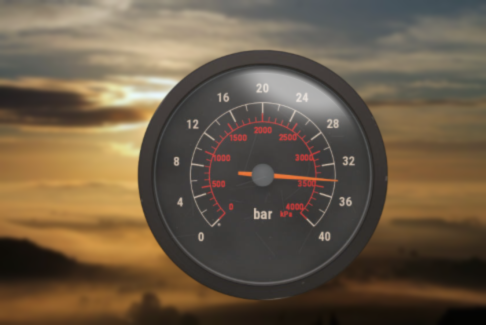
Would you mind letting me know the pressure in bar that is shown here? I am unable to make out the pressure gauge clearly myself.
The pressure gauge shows 34 bar
